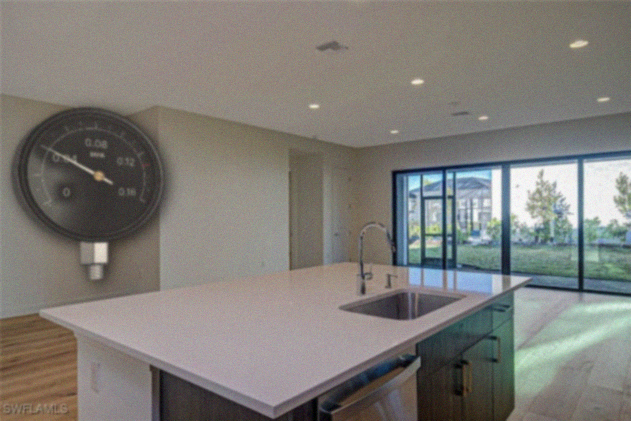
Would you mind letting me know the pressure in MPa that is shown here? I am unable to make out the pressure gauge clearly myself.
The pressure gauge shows 0.04 MPa
